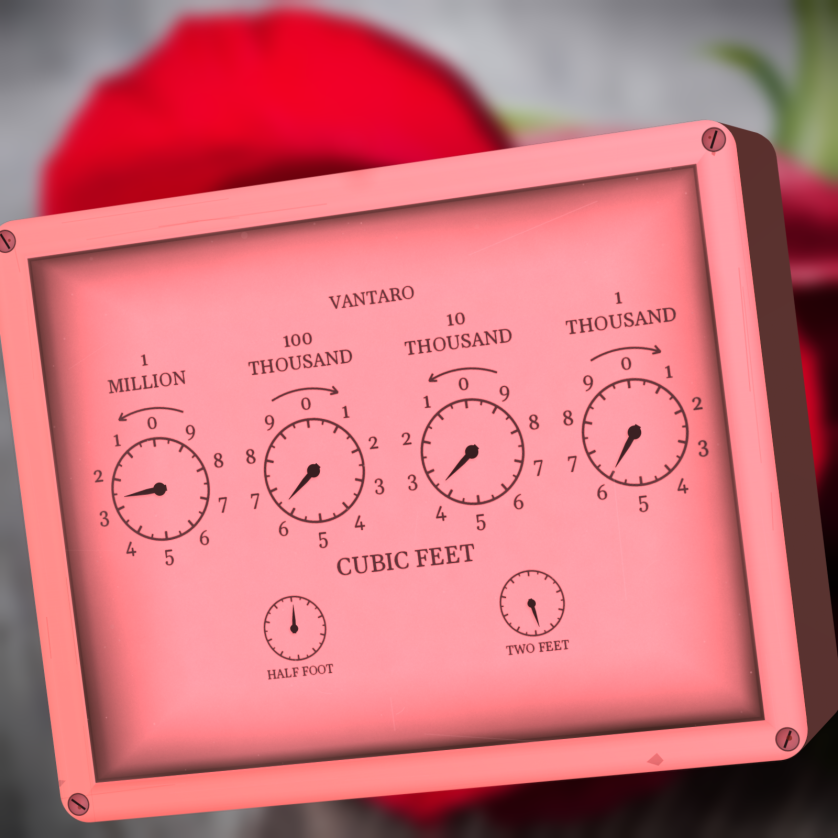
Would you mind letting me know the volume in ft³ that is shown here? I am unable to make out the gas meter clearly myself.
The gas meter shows 263600 ft³
